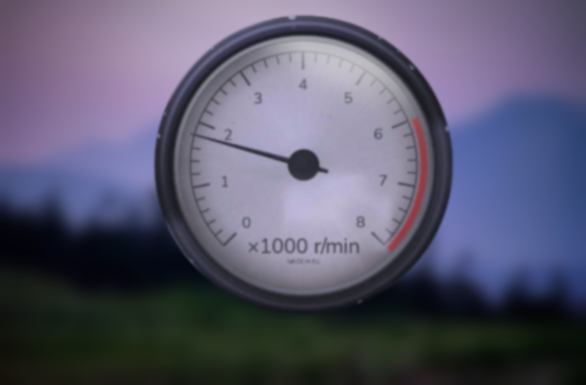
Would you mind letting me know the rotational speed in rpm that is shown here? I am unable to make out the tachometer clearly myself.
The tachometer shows 1800 rpm
